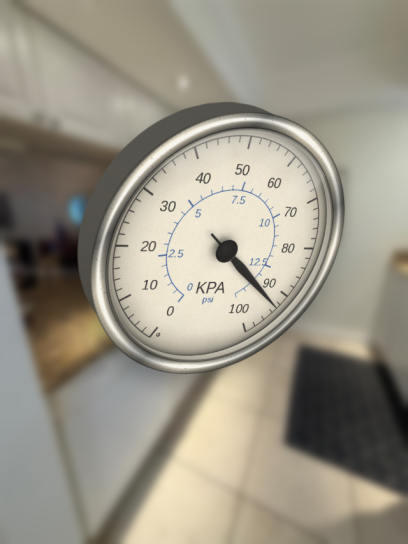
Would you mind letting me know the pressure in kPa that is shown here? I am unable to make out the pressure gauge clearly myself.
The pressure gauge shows 93 kPa
